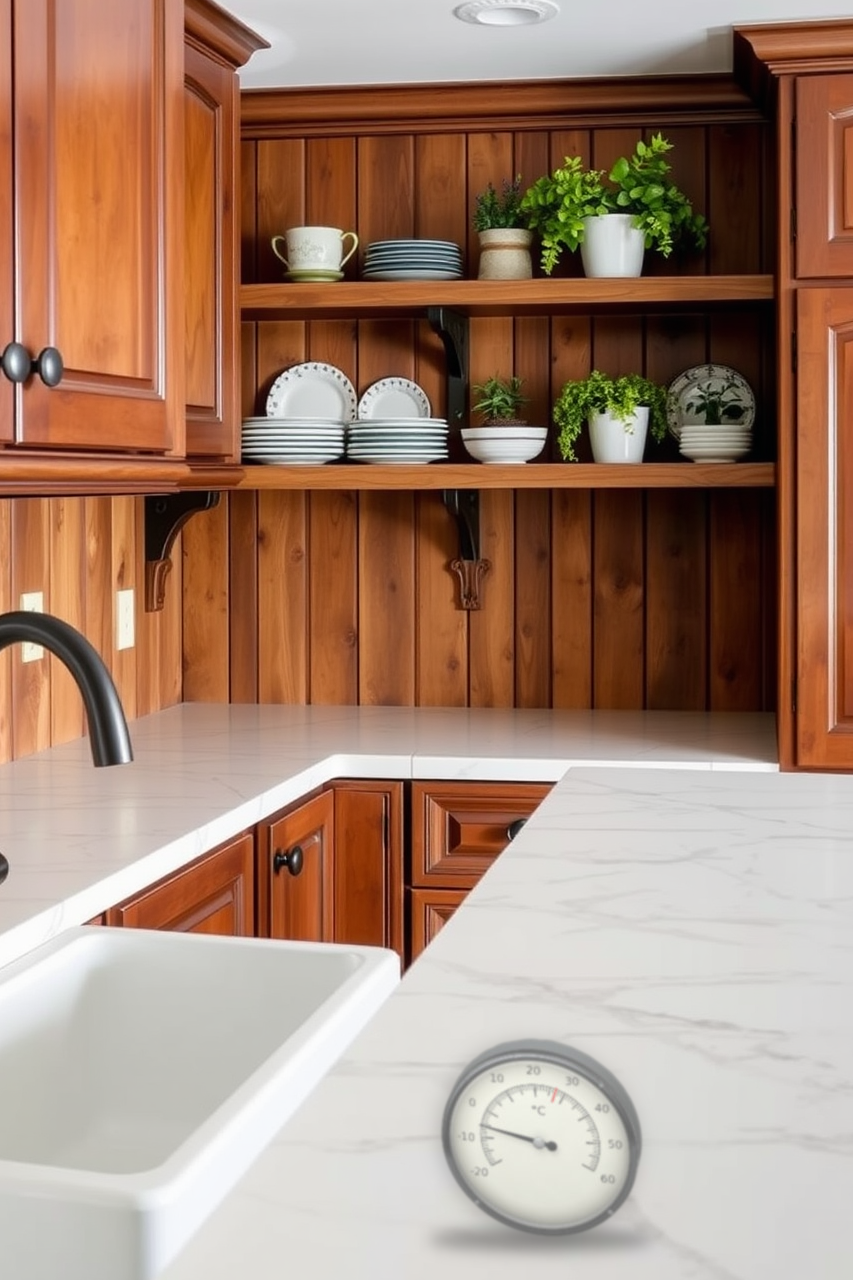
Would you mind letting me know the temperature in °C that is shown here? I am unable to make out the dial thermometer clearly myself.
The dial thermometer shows -5 °C
